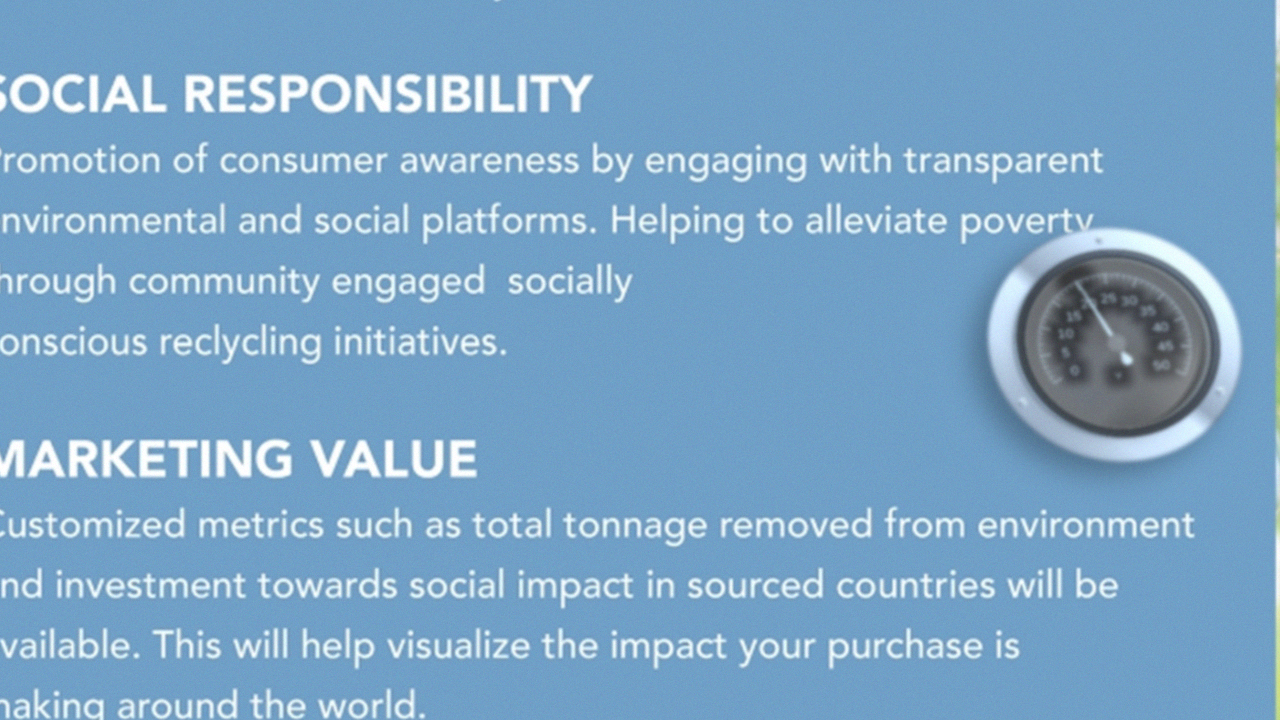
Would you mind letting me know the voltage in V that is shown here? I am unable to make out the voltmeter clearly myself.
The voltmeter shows 20 V
